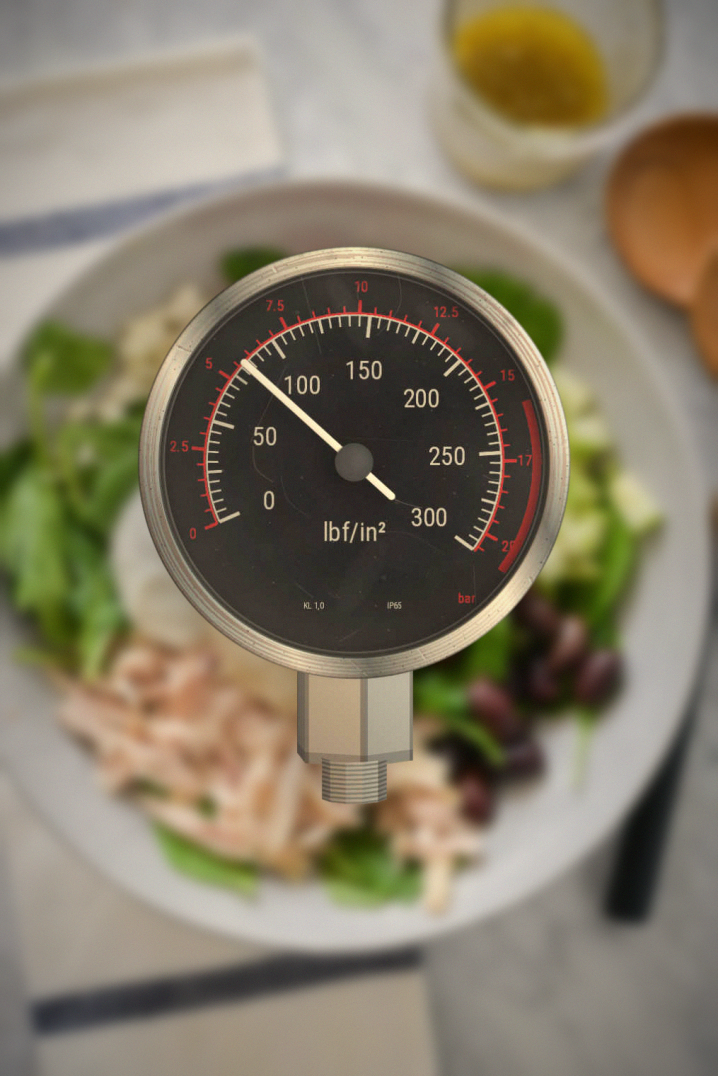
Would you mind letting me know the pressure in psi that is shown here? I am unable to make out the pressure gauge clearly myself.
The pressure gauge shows 82.5 psi
